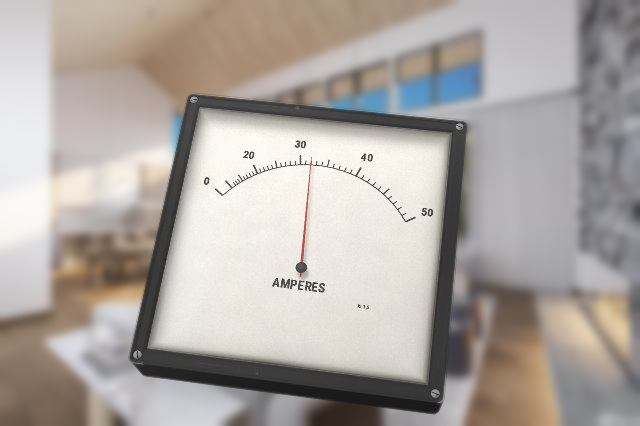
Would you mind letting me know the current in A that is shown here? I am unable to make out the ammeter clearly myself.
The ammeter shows 32 A
